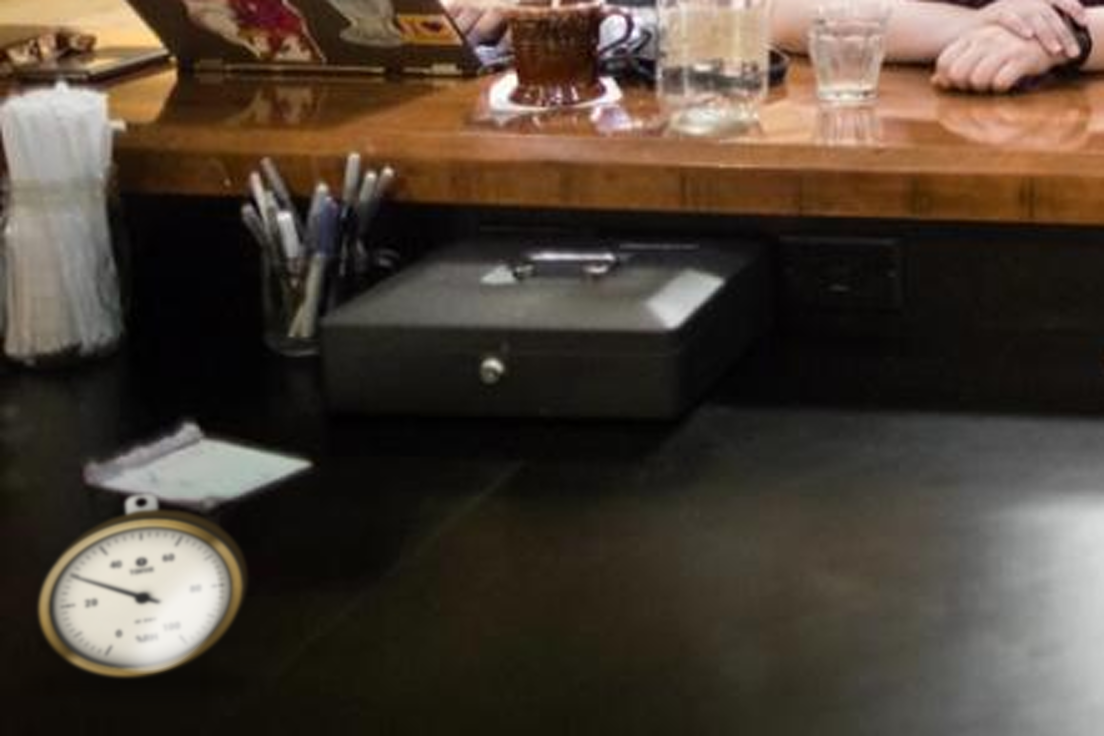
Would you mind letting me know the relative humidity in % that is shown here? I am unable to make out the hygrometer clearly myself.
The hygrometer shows 30 %
